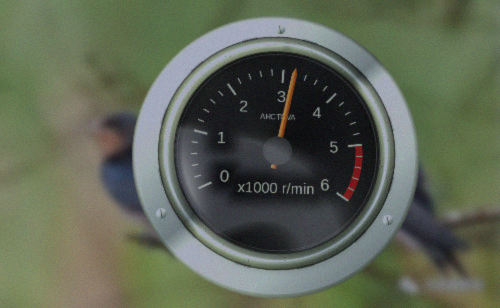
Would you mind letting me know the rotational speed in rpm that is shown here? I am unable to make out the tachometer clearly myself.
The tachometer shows 3200 rpm
